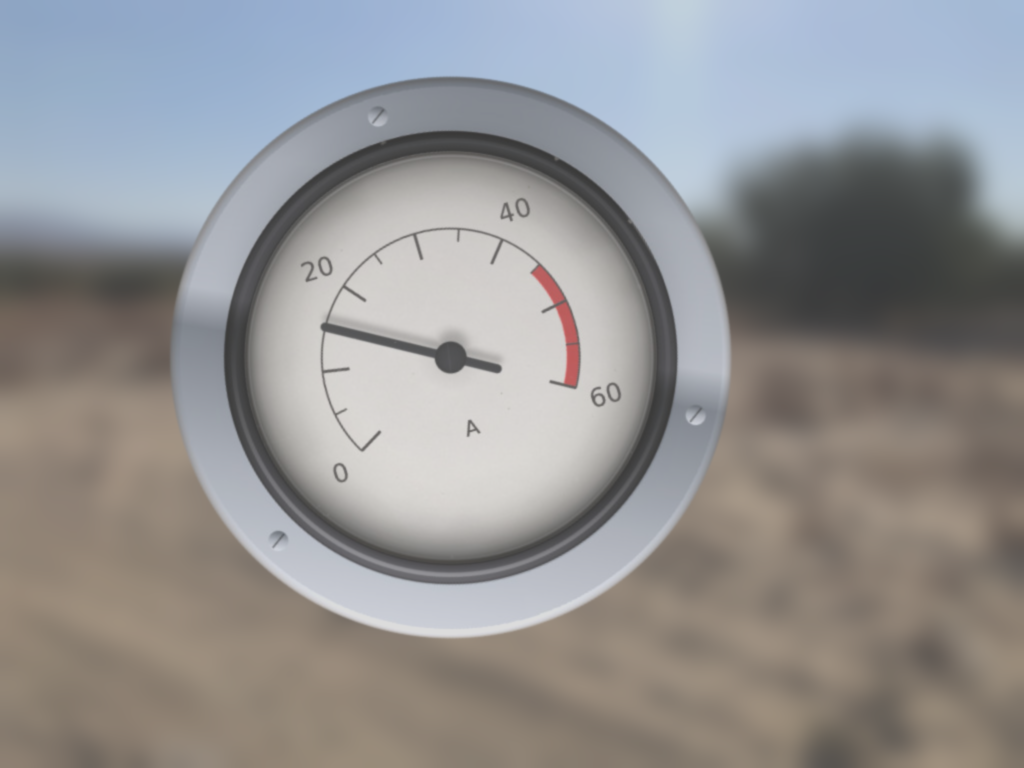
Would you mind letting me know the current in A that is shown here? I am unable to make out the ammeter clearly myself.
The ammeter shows 15 A
